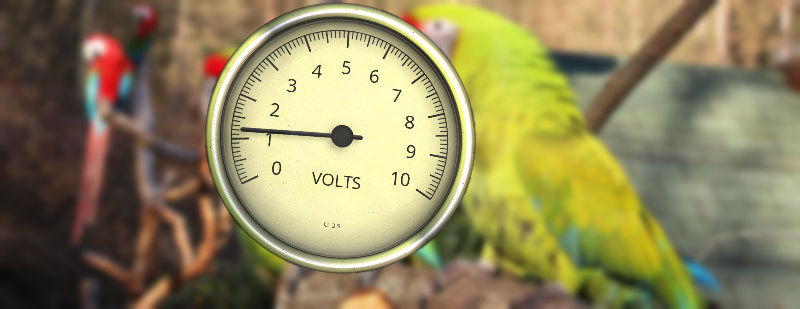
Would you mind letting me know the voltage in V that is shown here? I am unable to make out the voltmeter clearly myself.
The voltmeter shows 1.2 V
